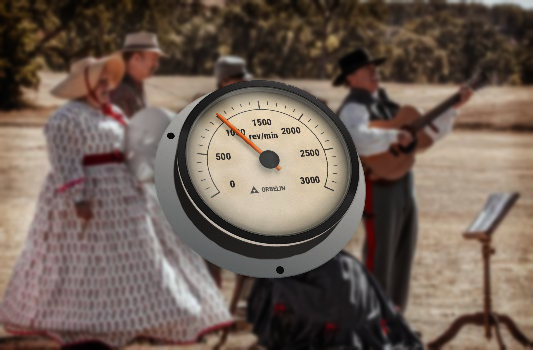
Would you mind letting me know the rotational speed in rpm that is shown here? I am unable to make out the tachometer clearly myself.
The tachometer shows 1000 rpm
